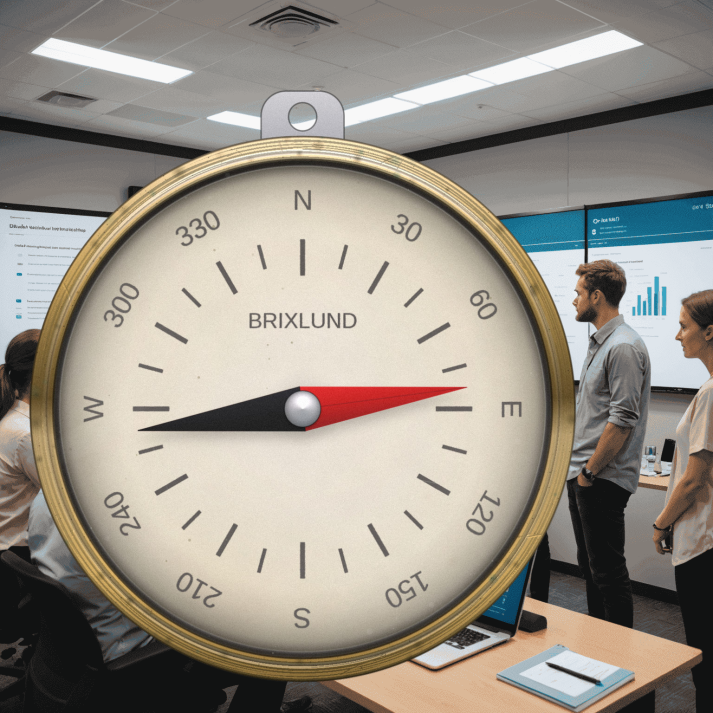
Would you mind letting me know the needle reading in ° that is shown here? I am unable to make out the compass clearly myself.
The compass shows 82.5 °
